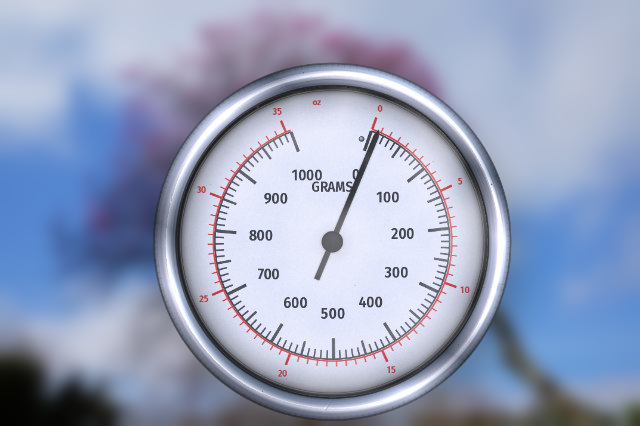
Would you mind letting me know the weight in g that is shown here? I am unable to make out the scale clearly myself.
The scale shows 10 g
